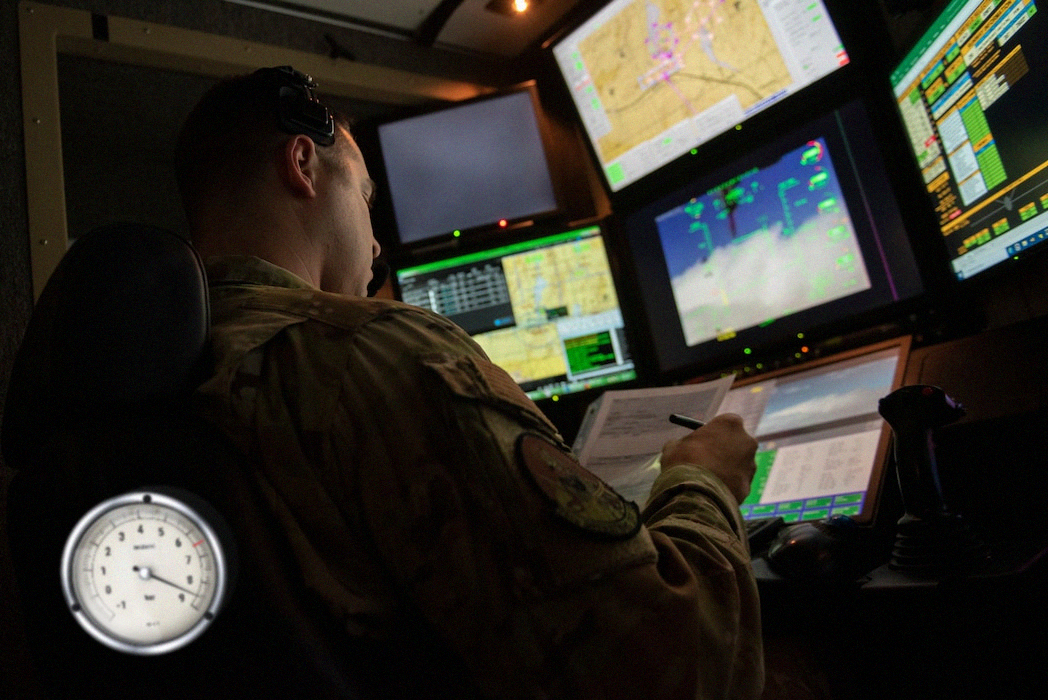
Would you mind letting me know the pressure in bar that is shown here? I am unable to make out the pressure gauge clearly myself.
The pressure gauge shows 8.5 bar
